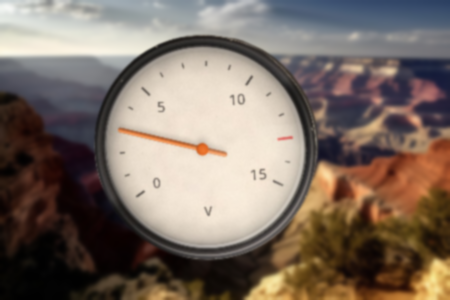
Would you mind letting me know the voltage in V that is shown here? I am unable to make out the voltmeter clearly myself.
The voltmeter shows 3 V
